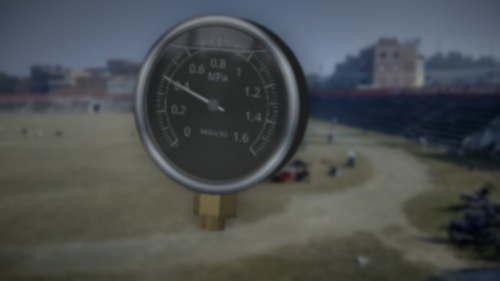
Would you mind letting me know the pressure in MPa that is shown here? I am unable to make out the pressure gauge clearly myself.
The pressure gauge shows 0.4 MPa
